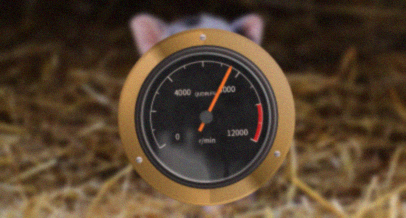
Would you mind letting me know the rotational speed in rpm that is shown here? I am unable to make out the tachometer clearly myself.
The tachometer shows 7500 rpm
